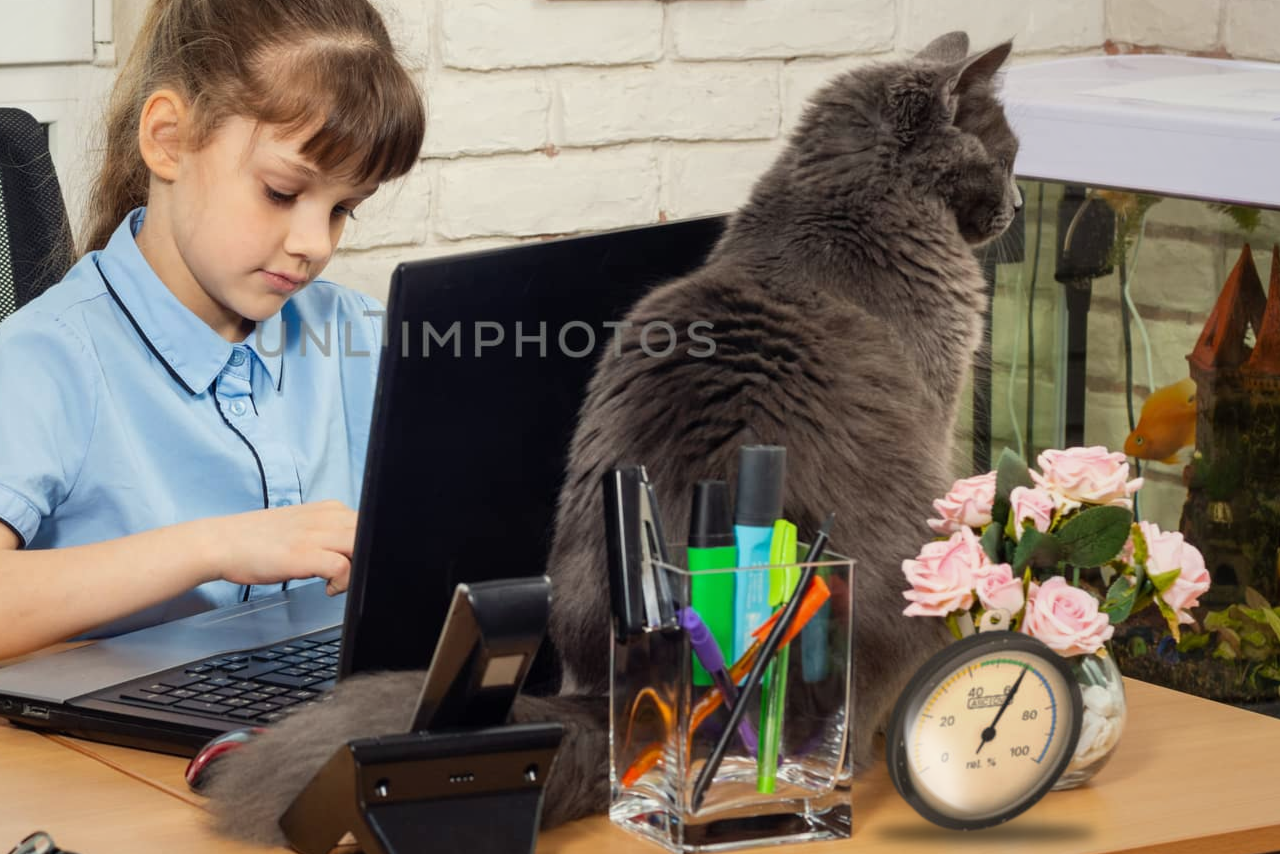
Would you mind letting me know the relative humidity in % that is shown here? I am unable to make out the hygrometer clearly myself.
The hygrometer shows 60 %
